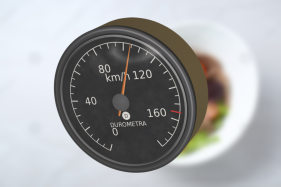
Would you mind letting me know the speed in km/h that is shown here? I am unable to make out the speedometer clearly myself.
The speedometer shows 105 km/h
